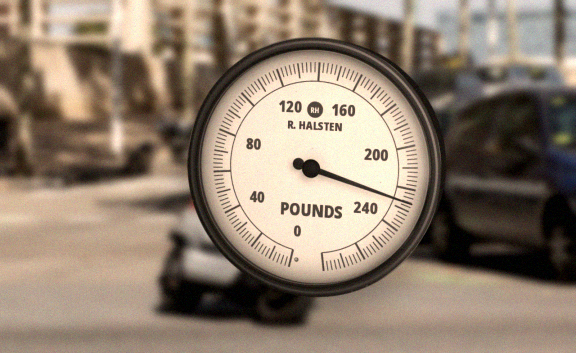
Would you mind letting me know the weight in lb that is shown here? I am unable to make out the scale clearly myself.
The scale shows 226 lb
